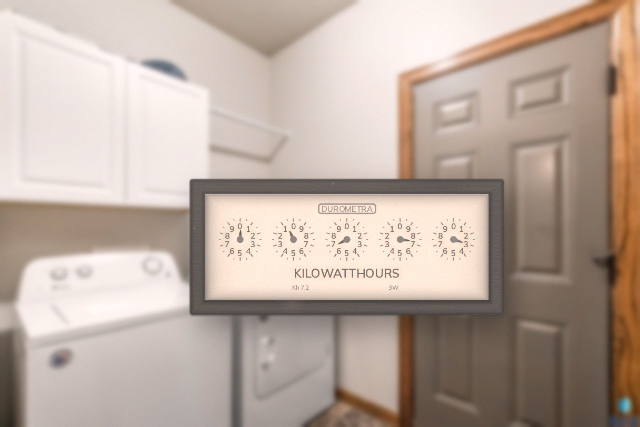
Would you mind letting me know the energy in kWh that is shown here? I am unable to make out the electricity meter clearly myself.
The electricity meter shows 673 kWh
